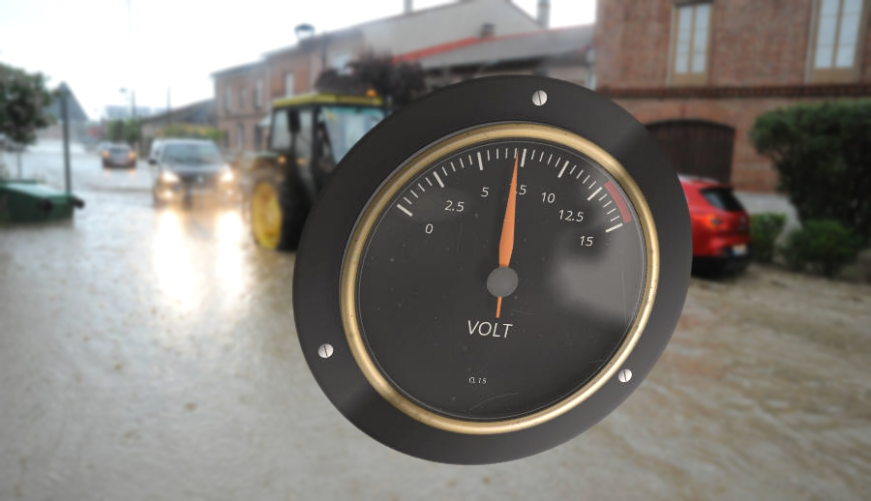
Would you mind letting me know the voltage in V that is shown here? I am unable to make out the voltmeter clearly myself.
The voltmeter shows 7 V
